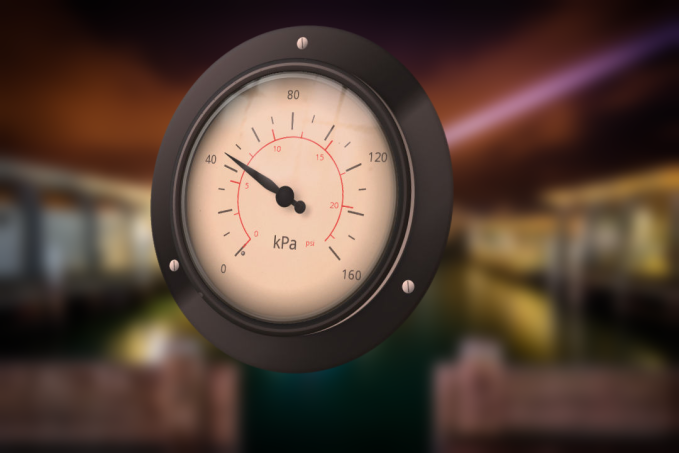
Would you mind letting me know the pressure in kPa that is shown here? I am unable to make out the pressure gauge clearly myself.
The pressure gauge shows 45 kPa
